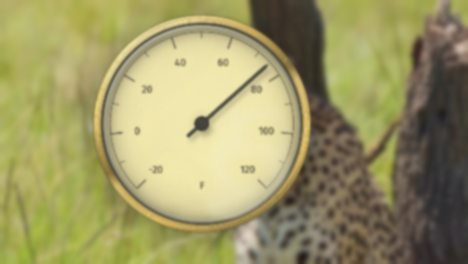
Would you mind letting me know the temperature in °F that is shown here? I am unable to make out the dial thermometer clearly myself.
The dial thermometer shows 75 °F
